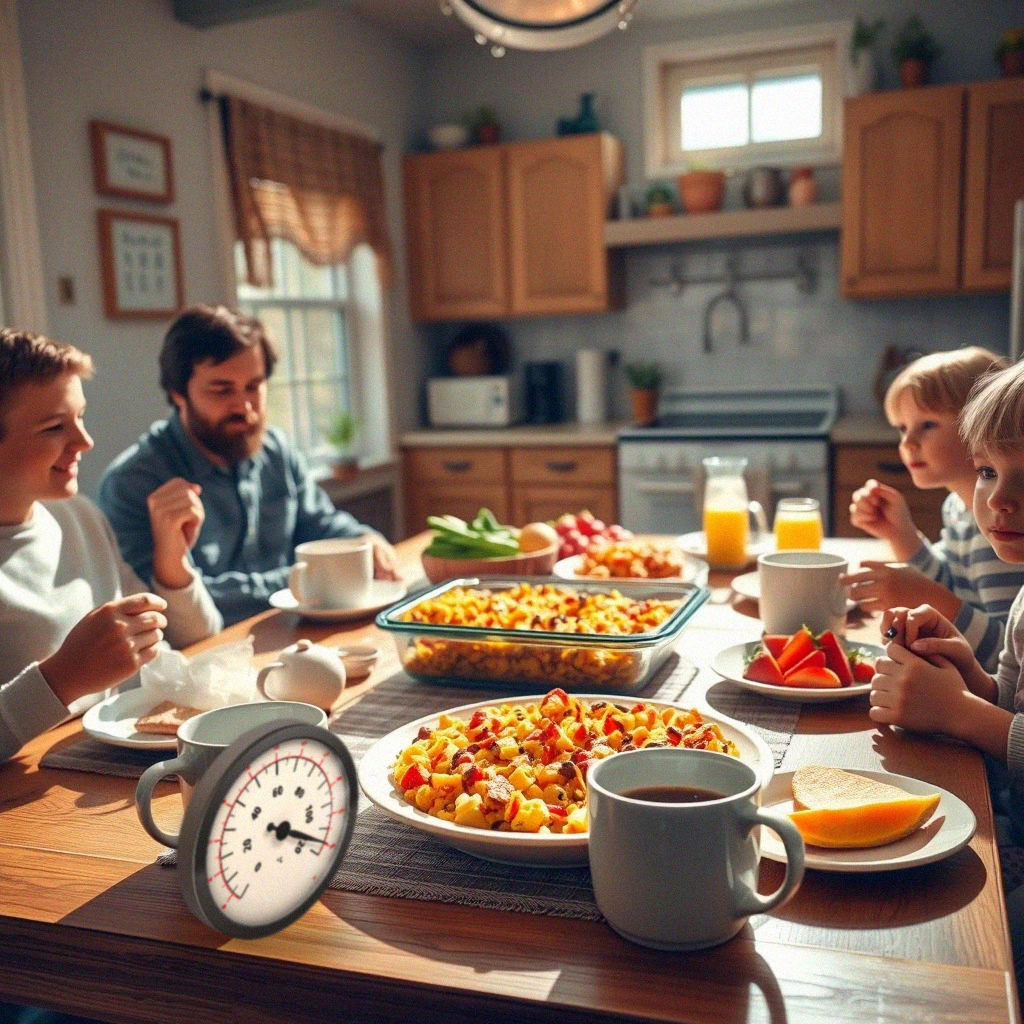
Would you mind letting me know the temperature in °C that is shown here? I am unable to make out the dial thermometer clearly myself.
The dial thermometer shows 115 °C
